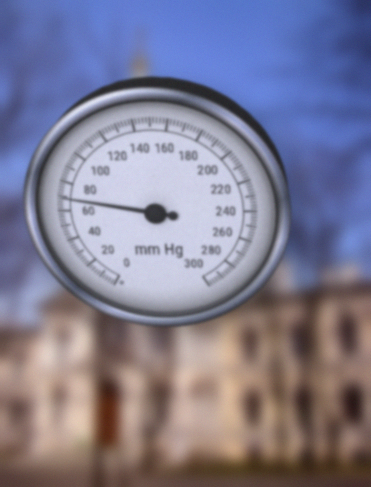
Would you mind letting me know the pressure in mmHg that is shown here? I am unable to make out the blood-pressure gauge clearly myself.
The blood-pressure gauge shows 70 mmHg
